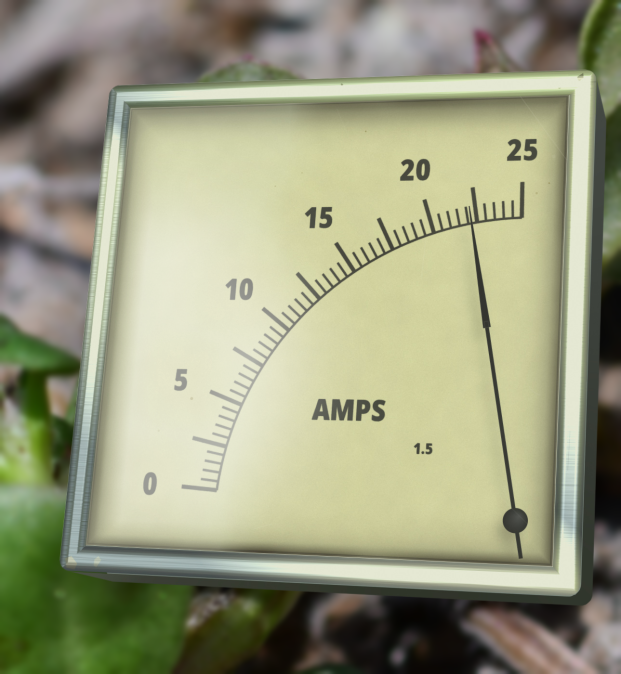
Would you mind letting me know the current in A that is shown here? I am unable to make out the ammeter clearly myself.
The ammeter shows 22.25 A
